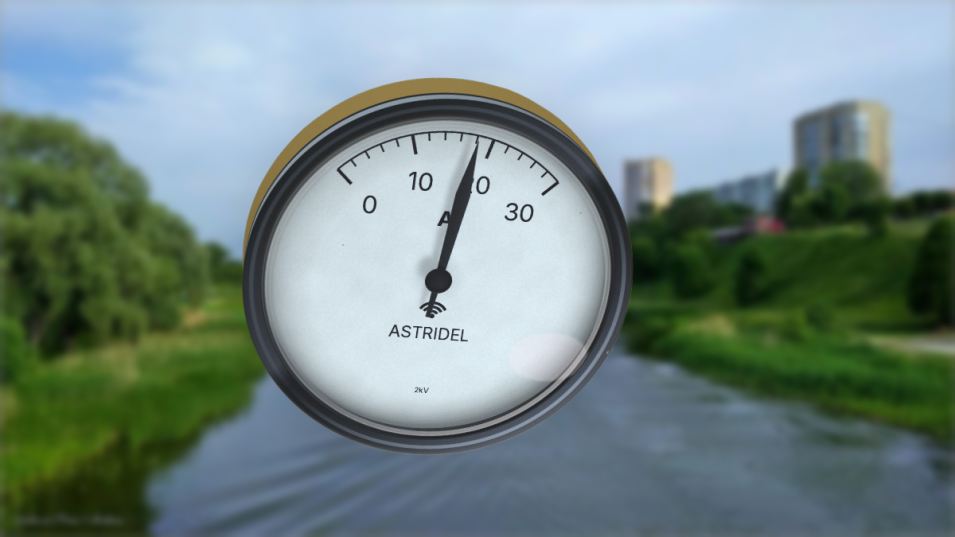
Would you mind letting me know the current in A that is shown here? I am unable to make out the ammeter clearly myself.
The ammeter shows 18 A
